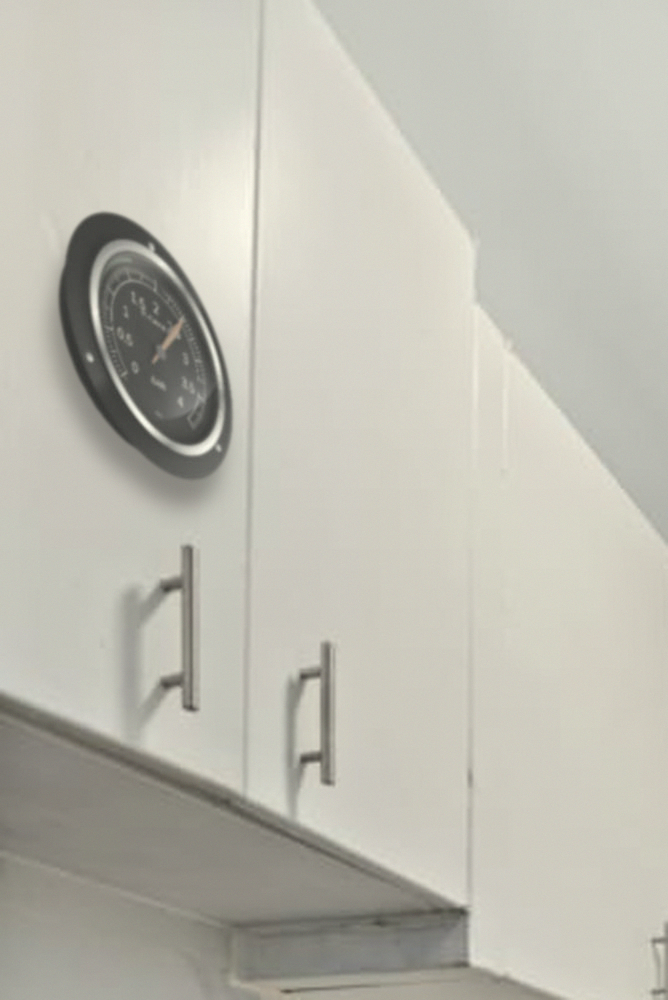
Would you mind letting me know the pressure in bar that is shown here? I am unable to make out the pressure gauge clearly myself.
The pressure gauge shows 2.5 bar
